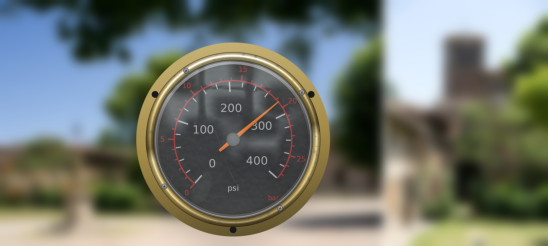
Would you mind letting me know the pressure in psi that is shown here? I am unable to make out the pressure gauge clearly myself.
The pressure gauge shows 280 psi
